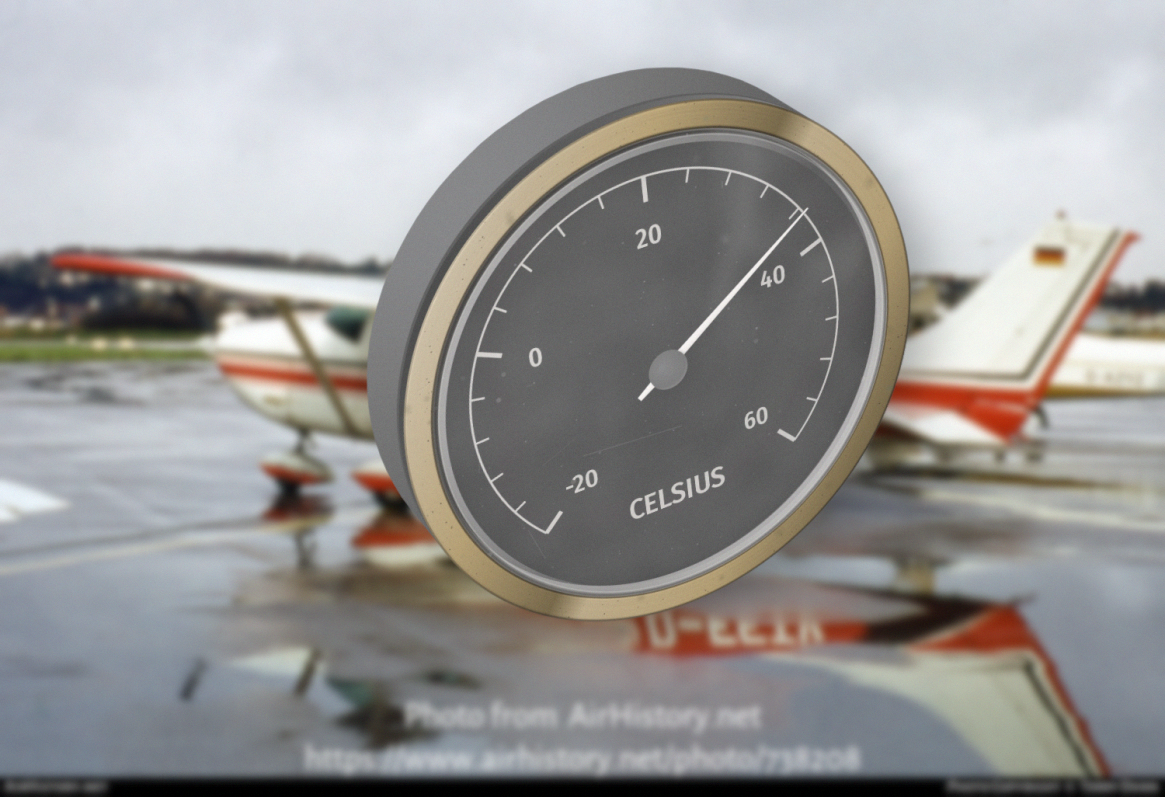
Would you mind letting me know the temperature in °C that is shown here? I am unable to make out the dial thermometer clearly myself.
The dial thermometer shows 36 °C
